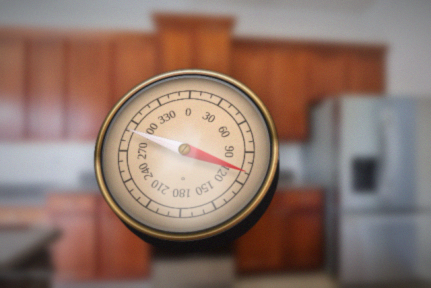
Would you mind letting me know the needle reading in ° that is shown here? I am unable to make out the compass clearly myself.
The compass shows 110 °
